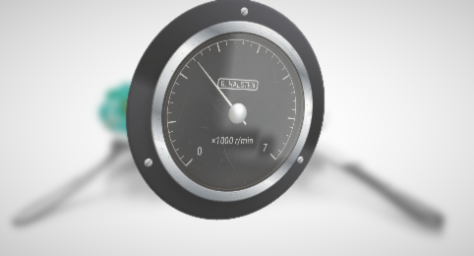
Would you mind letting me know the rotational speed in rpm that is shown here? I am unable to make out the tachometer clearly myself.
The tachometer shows 2400 rpm
